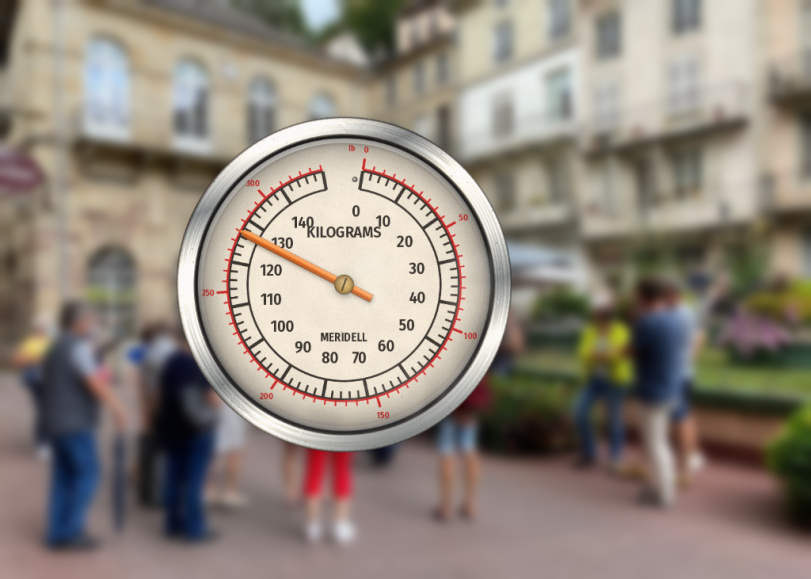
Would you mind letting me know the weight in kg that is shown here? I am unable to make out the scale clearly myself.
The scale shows 127 kg
